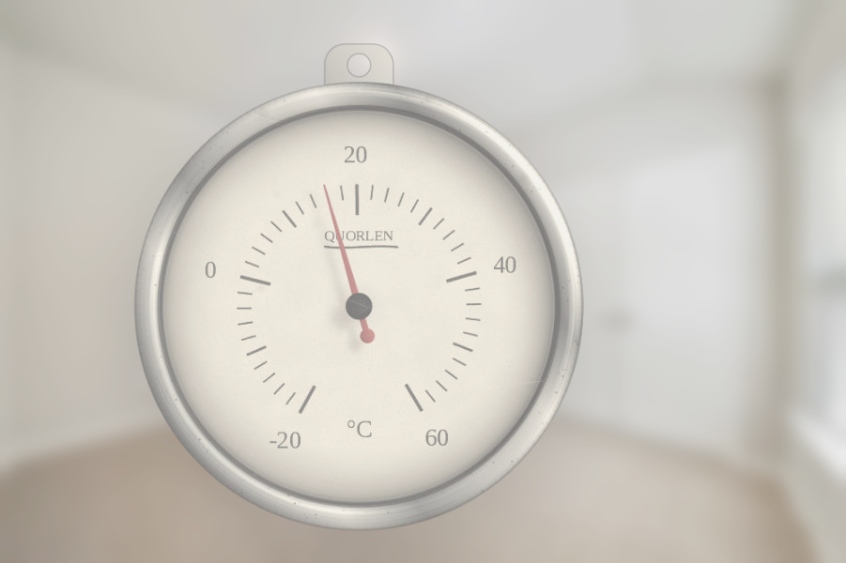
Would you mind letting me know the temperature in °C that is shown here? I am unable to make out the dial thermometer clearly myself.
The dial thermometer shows 16 °C
